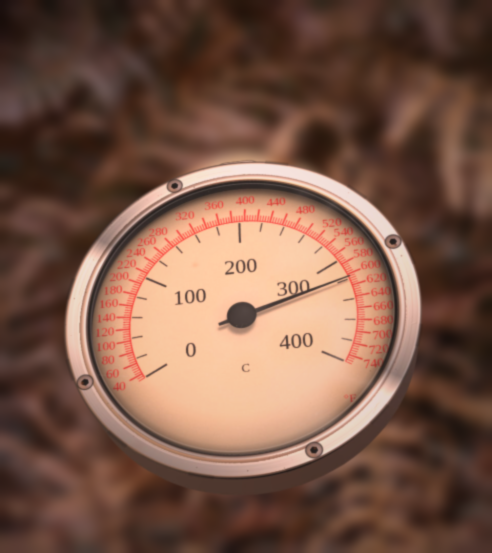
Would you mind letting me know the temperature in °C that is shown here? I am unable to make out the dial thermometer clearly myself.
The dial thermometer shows 320 °C
